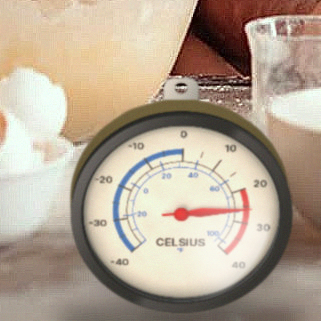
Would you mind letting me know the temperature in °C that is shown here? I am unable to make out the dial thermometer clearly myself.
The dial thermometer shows 25 °C
